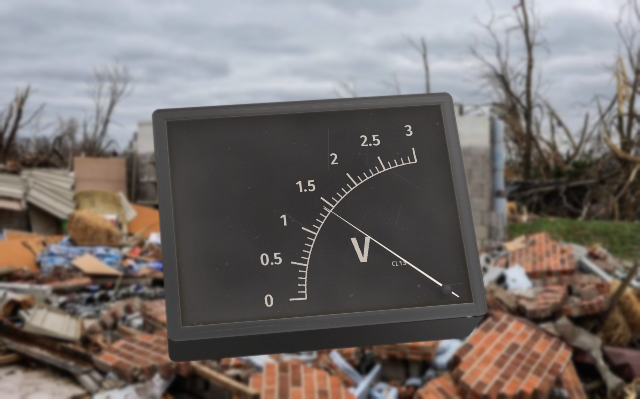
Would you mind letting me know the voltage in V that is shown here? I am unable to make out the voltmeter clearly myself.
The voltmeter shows 1.4 V
